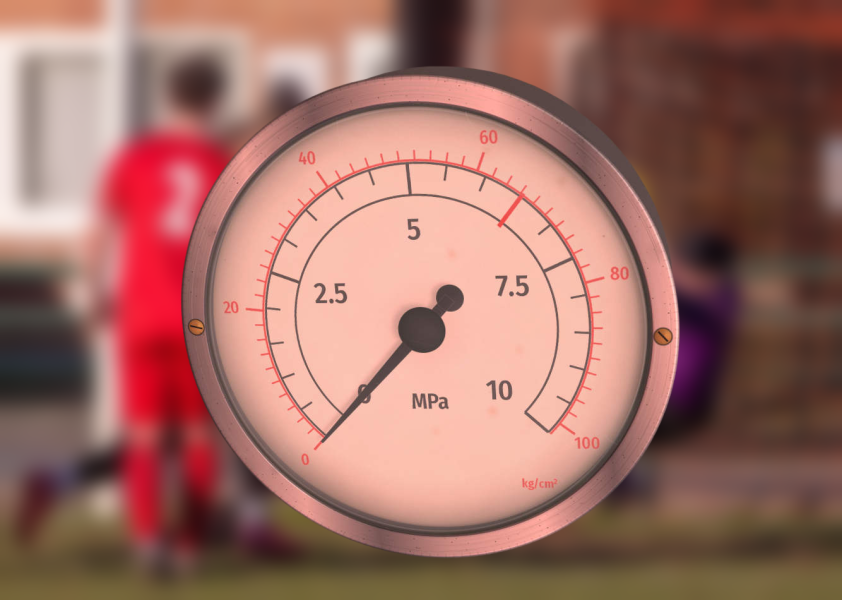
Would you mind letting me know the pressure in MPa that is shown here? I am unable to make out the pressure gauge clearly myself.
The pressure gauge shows 0 MPa
